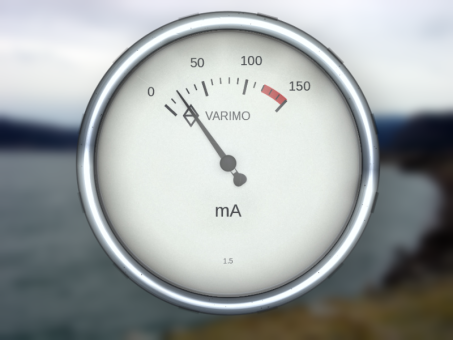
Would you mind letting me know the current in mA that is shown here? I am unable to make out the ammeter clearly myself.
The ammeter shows 20 mA
